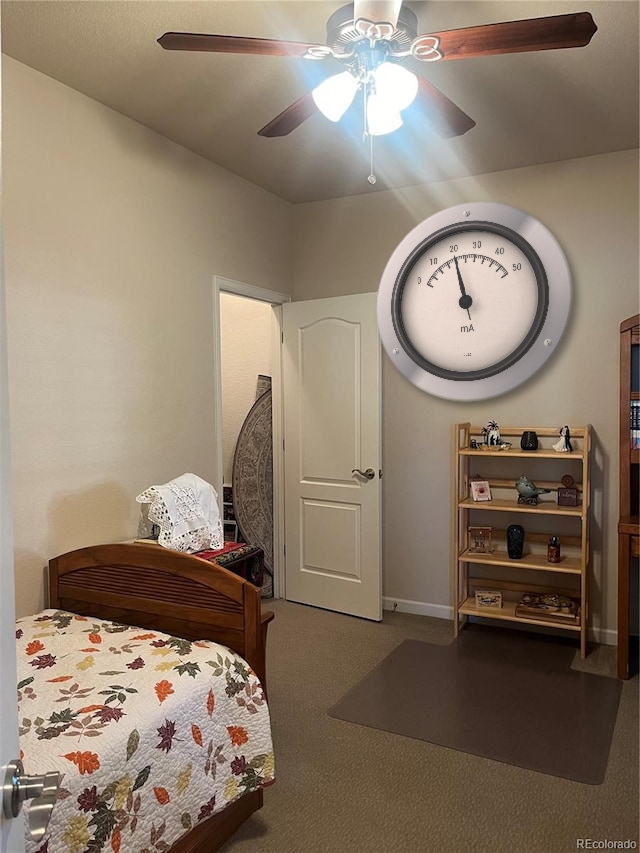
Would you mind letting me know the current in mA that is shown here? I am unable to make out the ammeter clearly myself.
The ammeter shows 20 mA
